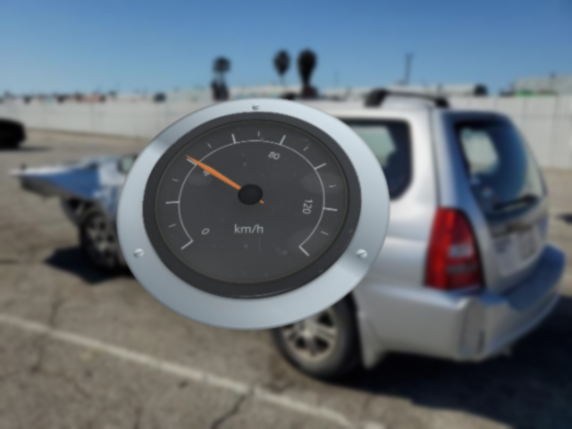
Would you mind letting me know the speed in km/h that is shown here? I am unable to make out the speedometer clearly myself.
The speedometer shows 40 km/h
